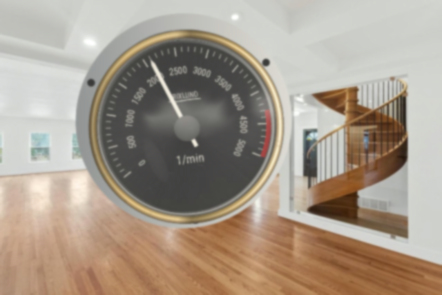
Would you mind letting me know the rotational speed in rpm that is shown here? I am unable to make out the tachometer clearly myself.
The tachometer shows 2100 rpm
